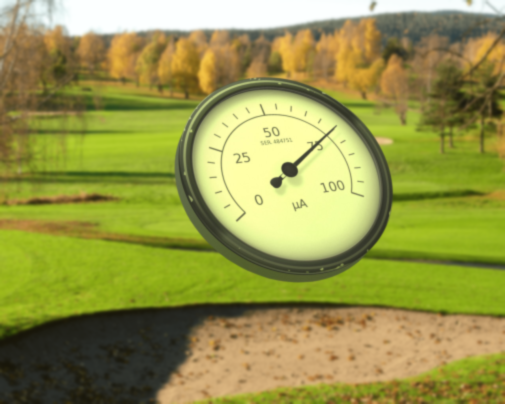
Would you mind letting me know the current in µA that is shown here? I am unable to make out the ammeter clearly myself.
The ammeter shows 75 µA
